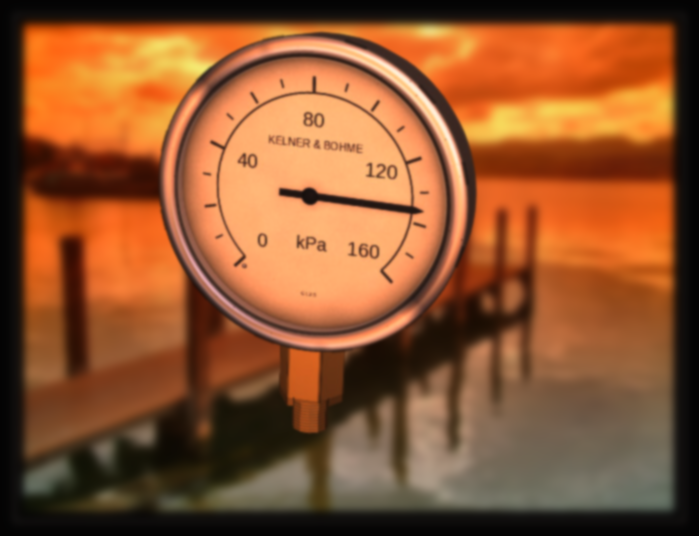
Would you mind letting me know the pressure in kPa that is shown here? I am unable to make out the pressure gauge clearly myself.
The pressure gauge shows 135 kPa
